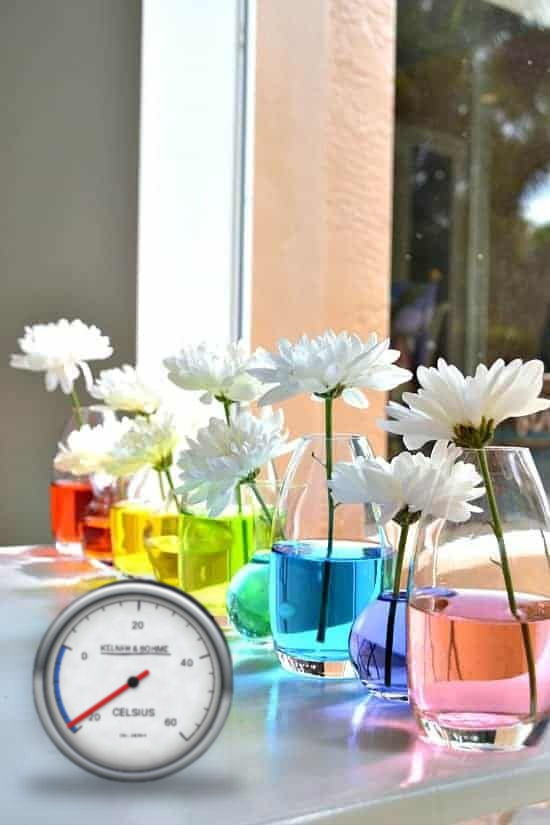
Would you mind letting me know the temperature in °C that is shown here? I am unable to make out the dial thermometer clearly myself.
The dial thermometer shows -18 °C
